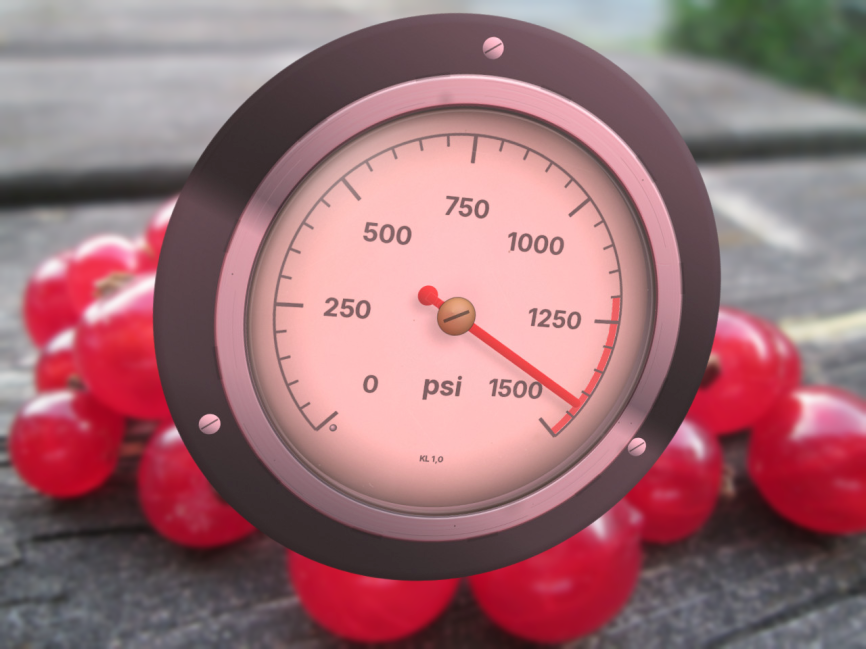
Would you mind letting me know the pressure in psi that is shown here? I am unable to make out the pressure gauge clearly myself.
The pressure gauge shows 1425 psi
